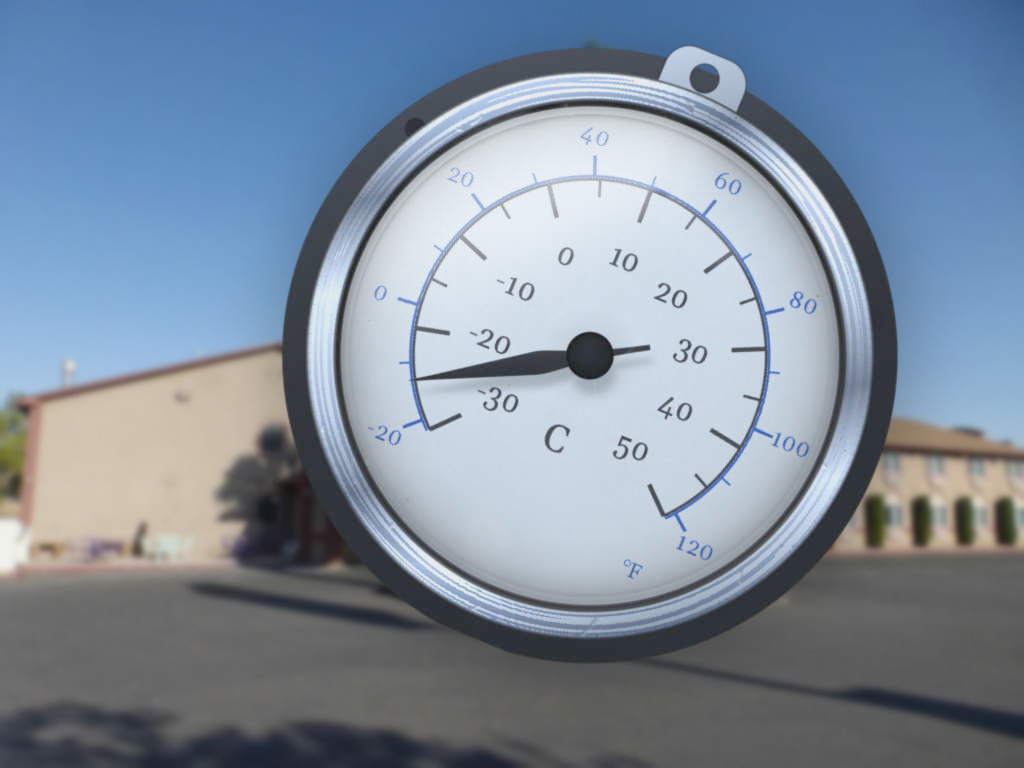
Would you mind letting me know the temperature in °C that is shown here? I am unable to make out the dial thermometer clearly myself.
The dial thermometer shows -25 °C
